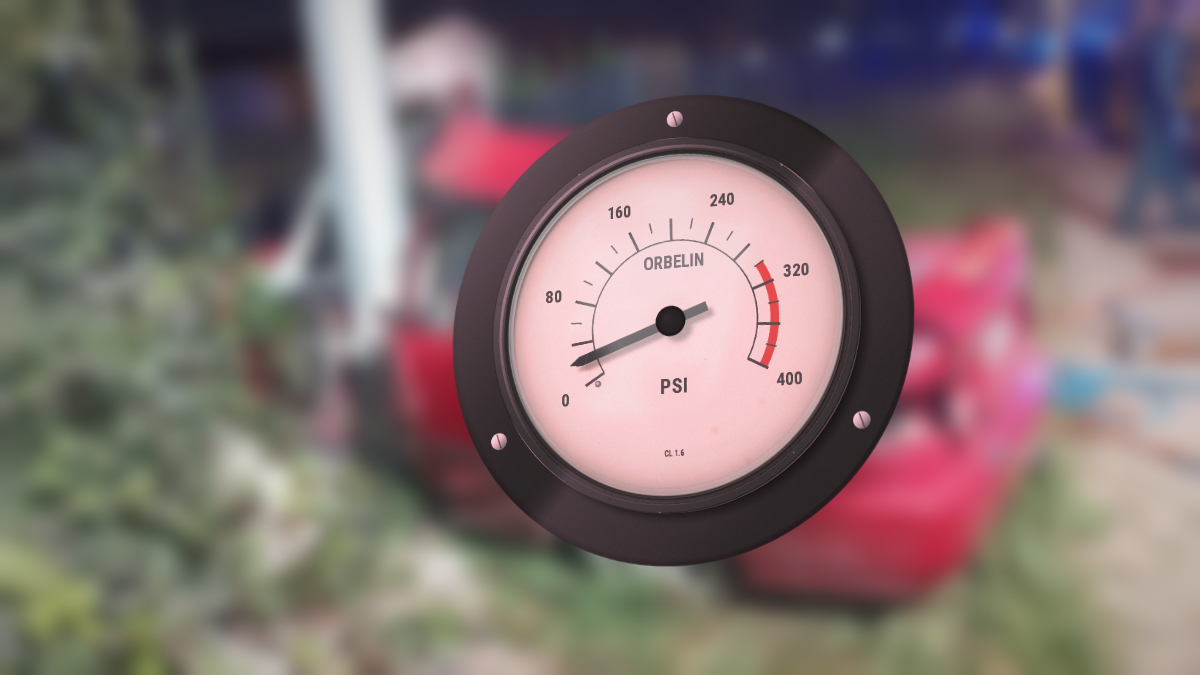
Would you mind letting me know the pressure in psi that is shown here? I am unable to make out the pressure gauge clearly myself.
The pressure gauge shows 20 psi
